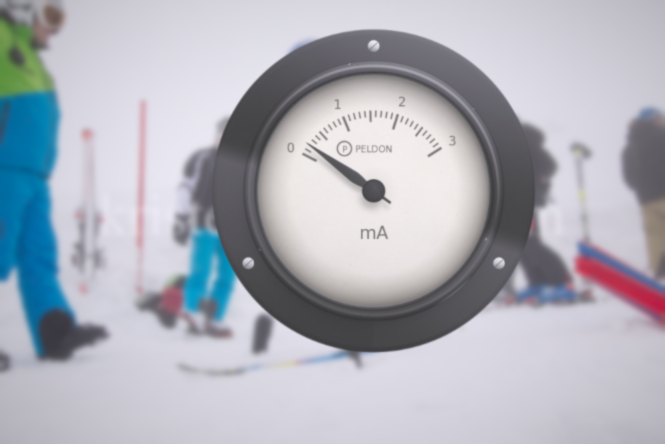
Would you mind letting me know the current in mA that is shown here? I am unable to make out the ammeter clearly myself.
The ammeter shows 0.2 mA
